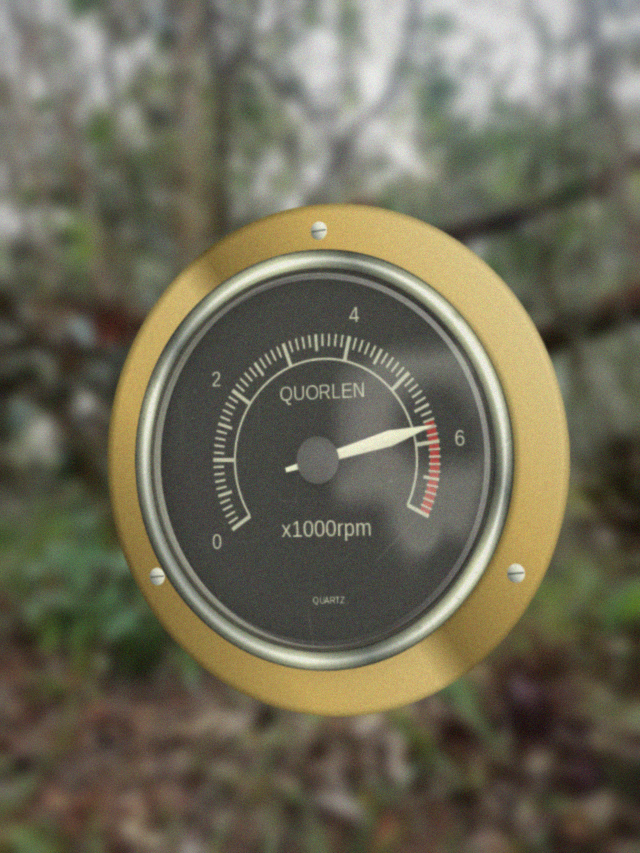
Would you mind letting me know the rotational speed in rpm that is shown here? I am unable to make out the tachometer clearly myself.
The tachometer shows 5800 rpm
